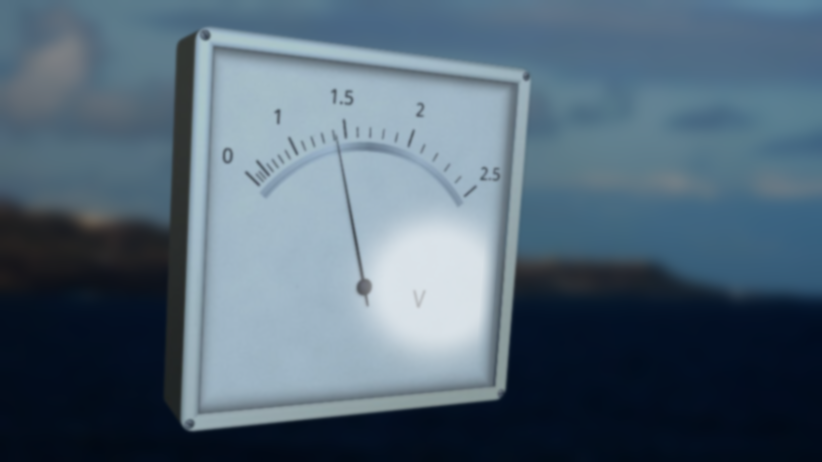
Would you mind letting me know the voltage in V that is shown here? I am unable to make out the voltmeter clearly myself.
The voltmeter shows 1.4 V
